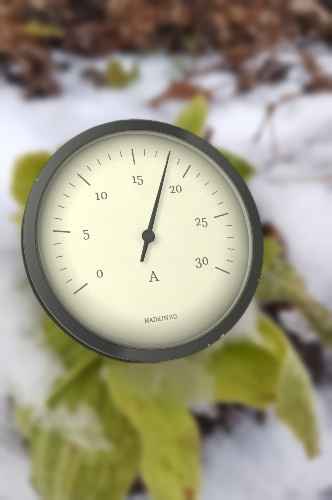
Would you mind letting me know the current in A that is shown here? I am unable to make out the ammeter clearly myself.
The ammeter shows 18 A
